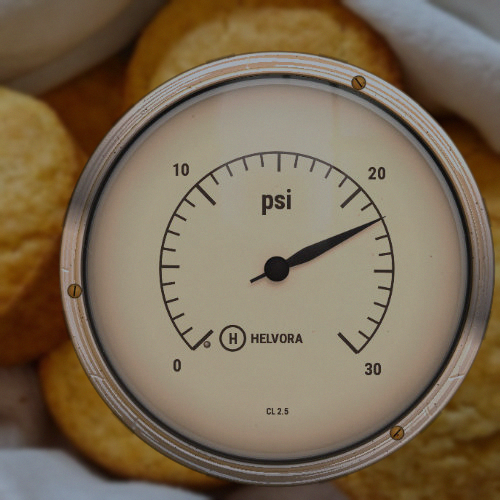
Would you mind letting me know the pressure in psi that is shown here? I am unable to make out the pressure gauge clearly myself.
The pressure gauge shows 22 psi
